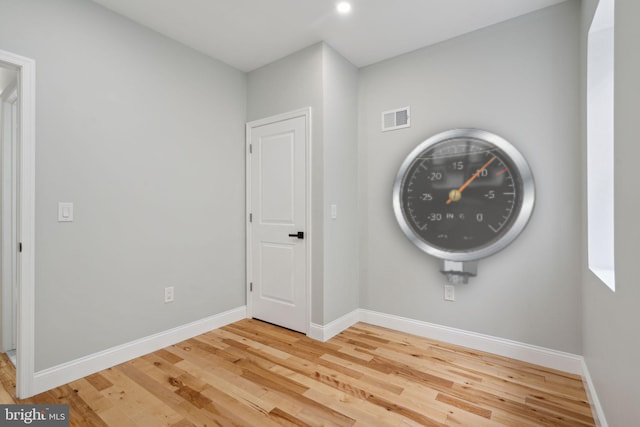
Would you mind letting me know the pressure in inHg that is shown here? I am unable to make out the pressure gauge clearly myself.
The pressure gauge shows -10 inHg
